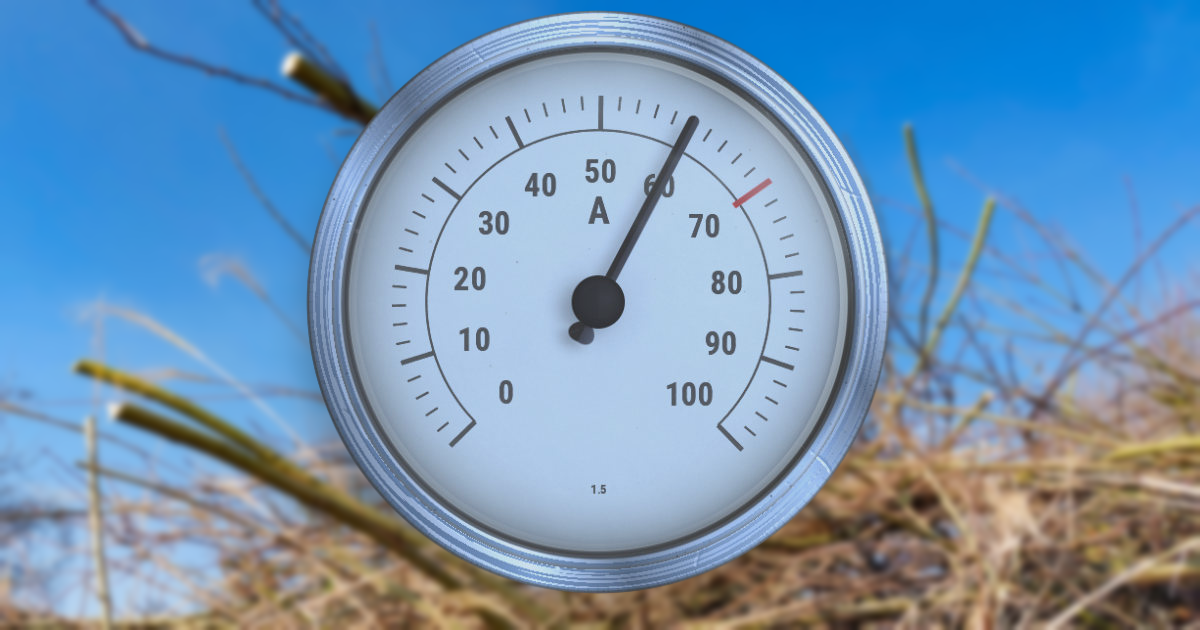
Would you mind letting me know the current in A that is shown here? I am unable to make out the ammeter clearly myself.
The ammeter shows 60 A
